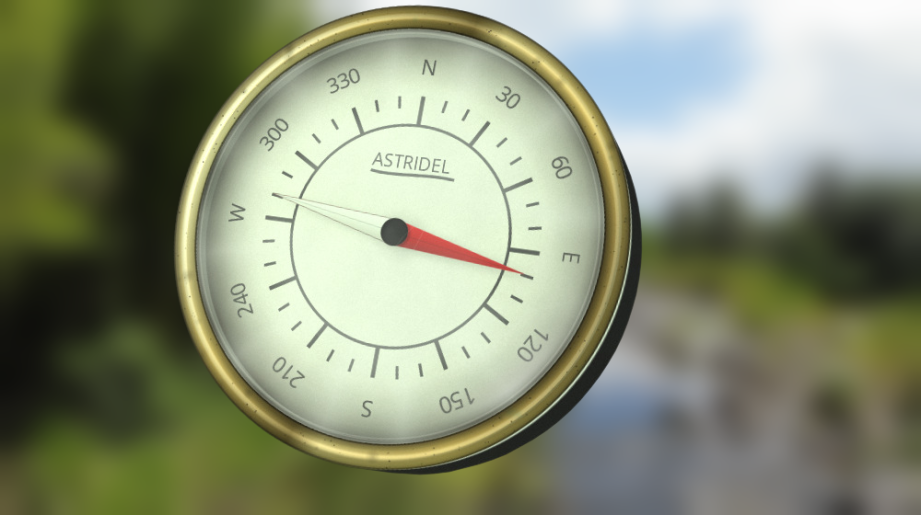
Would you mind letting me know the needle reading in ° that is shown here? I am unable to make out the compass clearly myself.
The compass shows 100 °
